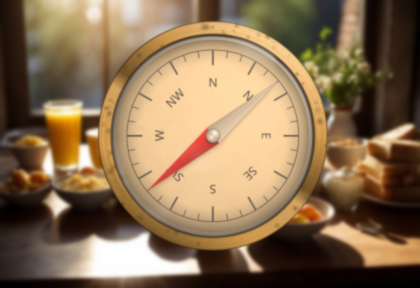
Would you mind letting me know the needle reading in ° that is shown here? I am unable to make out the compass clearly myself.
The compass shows 230 °
